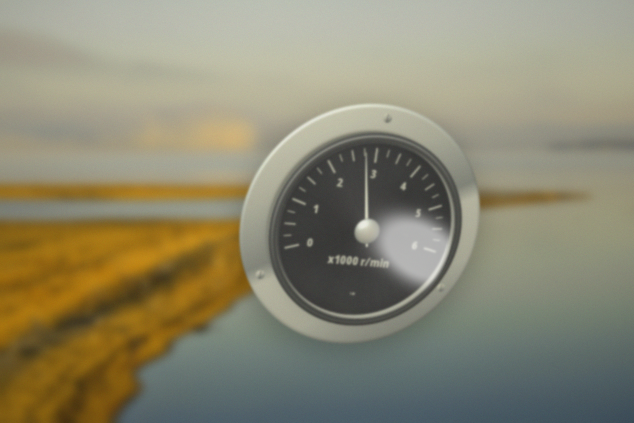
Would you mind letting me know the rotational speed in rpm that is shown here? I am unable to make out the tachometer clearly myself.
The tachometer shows 2750 rpm
